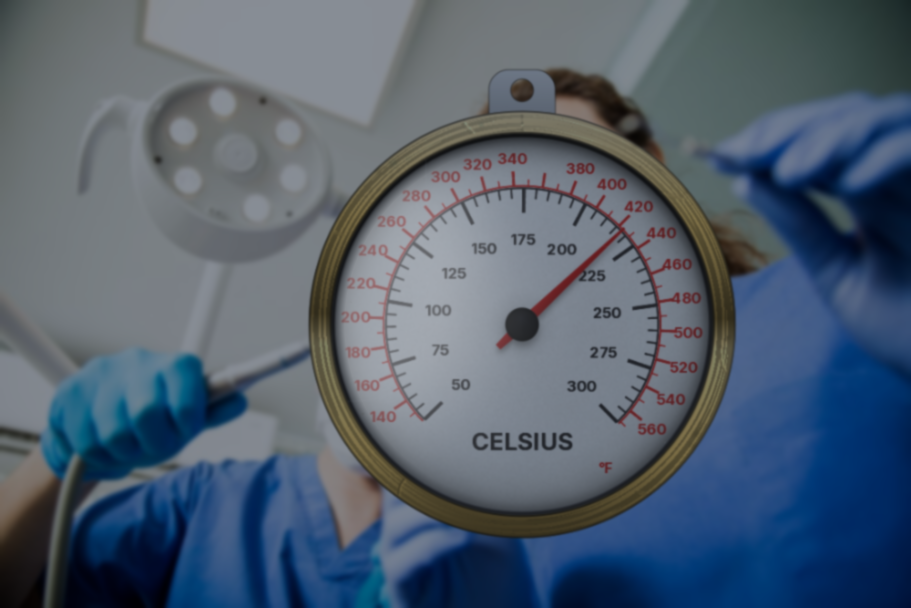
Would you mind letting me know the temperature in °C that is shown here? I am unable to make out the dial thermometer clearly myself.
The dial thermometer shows 217.5 °C
